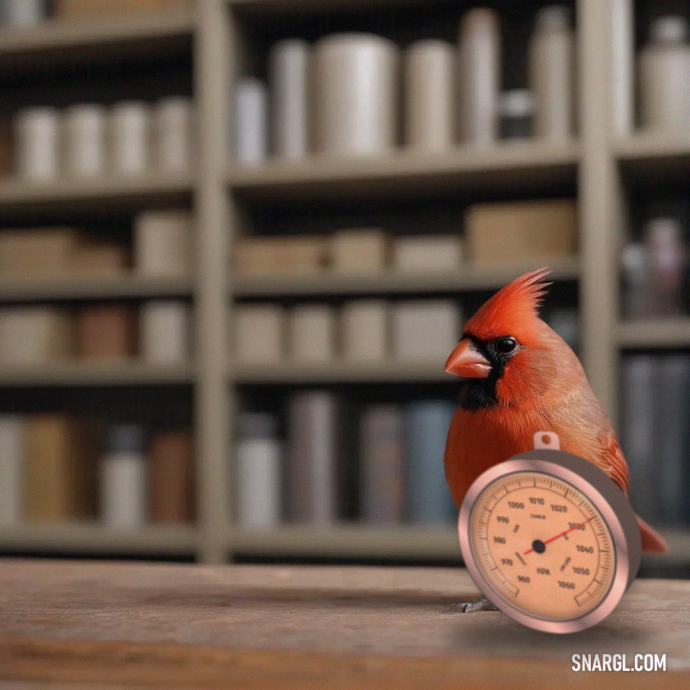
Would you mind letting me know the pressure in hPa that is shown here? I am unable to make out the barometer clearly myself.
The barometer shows 1030 hPa
